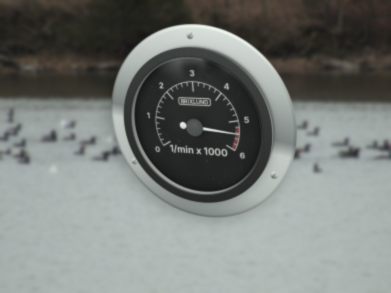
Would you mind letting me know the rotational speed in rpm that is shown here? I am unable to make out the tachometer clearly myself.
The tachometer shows 5400 rpm
